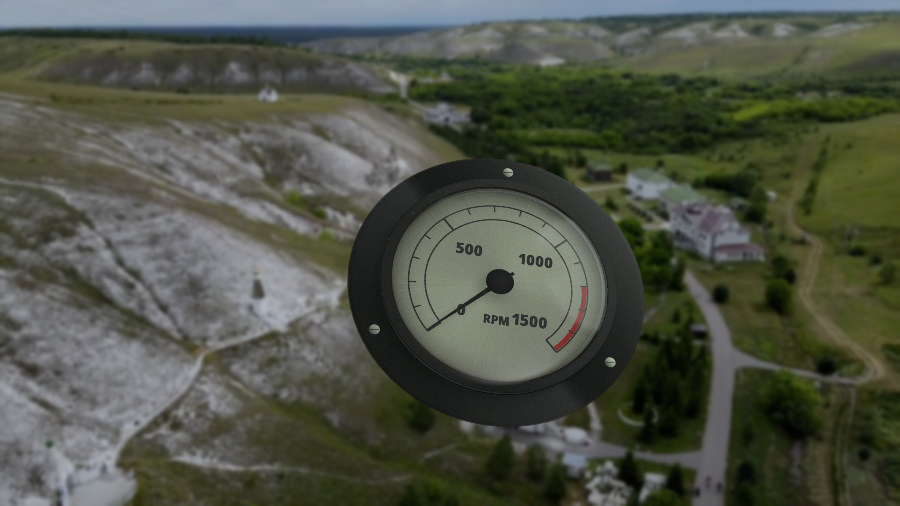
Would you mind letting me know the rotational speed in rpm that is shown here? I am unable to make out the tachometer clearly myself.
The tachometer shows 0 rpm
